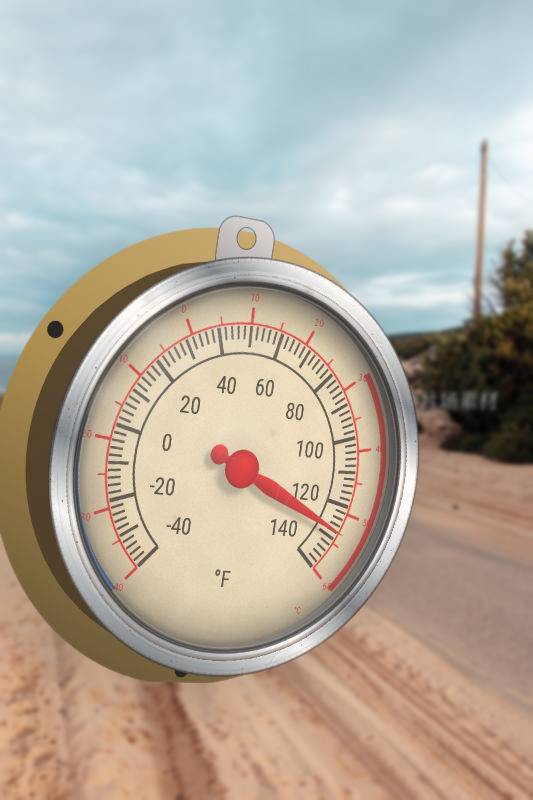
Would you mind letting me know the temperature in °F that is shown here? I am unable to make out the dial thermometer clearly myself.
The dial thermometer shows 128 °F
